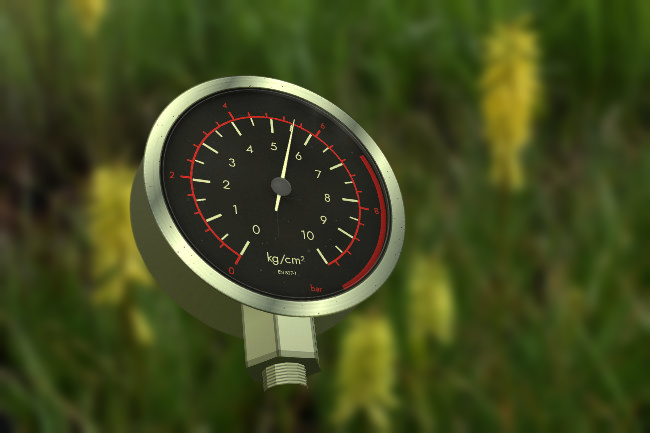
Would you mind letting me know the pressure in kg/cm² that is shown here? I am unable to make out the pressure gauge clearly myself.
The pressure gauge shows 5.5 kg/cm²
